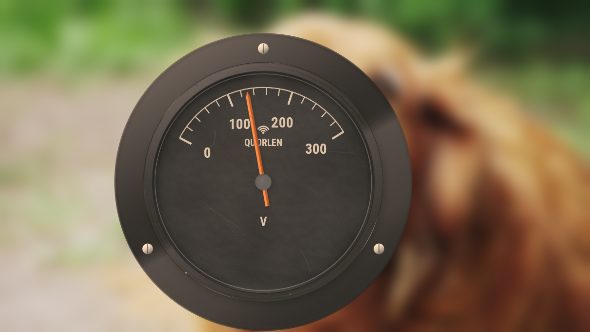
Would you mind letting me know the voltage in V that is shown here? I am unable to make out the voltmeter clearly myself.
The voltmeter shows 130 V
